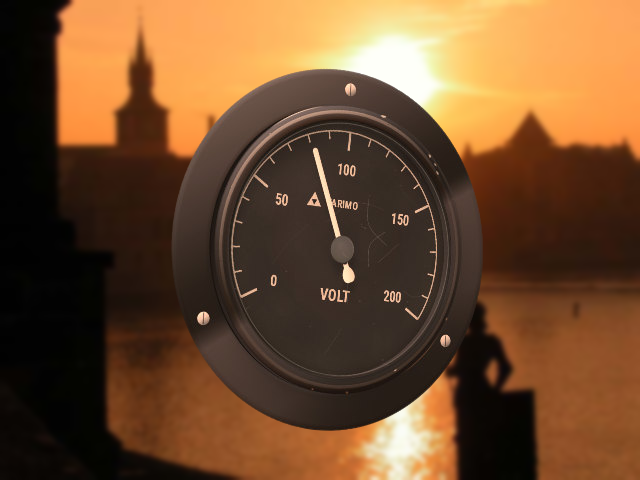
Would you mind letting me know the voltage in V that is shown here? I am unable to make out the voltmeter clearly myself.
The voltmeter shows 80 V
